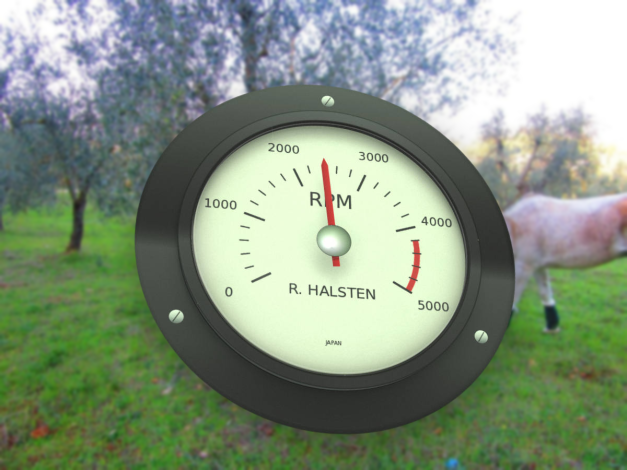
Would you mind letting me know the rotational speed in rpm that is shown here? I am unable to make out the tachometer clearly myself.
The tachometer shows 2400 rpm
